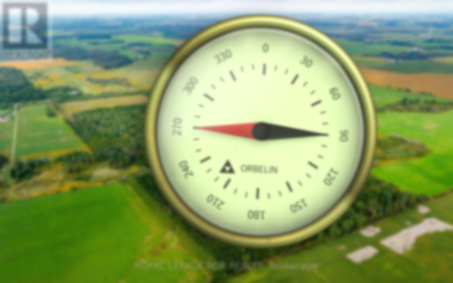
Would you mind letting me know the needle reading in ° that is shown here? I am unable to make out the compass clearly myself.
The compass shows 270 °
